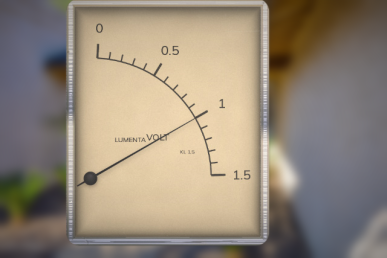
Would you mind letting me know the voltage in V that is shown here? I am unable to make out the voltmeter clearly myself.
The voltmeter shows 1 V
